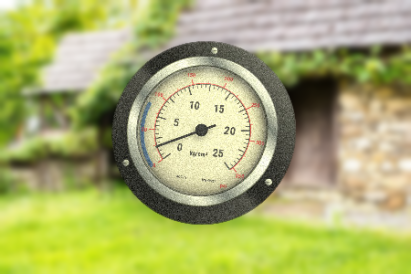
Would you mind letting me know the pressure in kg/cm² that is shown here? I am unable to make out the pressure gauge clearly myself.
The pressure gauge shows 1.5 kg/cm²
